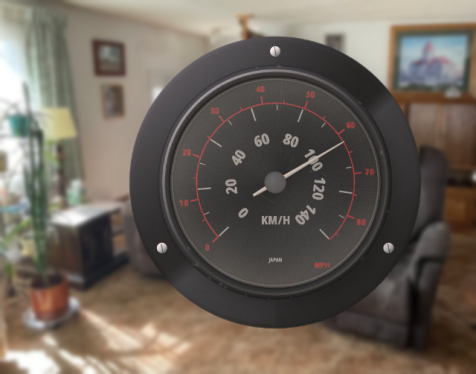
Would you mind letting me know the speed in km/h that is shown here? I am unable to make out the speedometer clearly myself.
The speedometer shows 100 km/h
